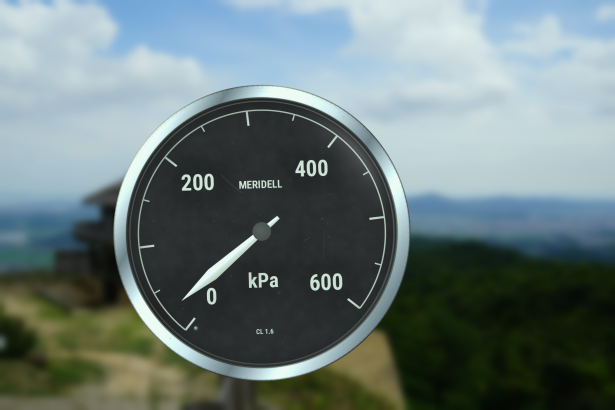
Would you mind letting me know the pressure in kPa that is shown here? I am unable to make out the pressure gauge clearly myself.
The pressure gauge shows 25 kPa
